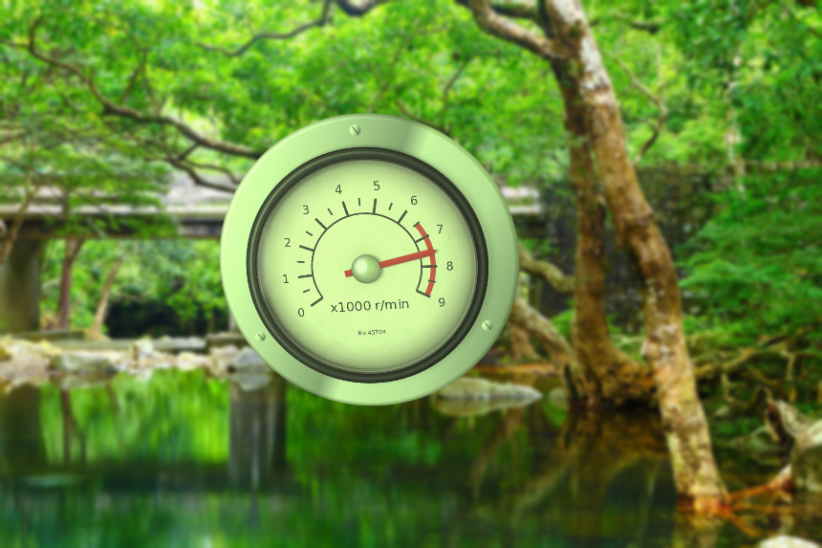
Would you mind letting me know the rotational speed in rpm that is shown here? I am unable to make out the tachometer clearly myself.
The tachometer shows 7500 rpm
